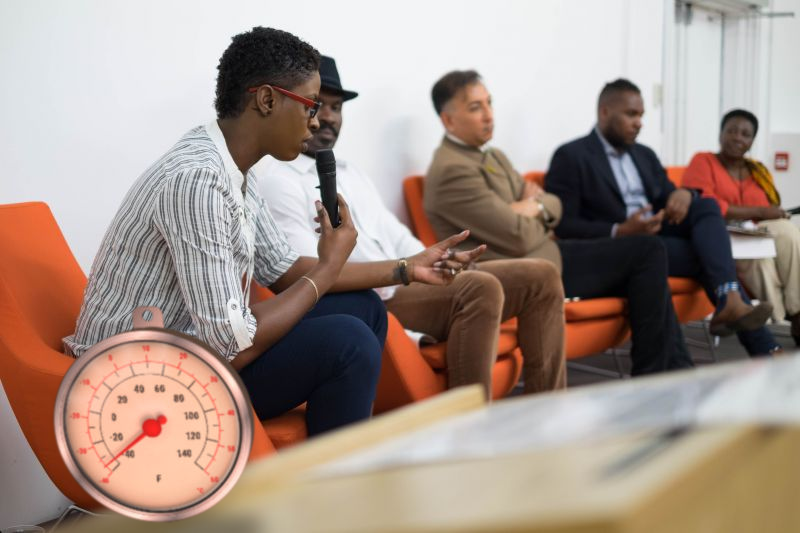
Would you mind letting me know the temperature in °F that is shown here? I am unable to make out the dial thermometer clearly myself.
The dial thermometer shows -35 °F
